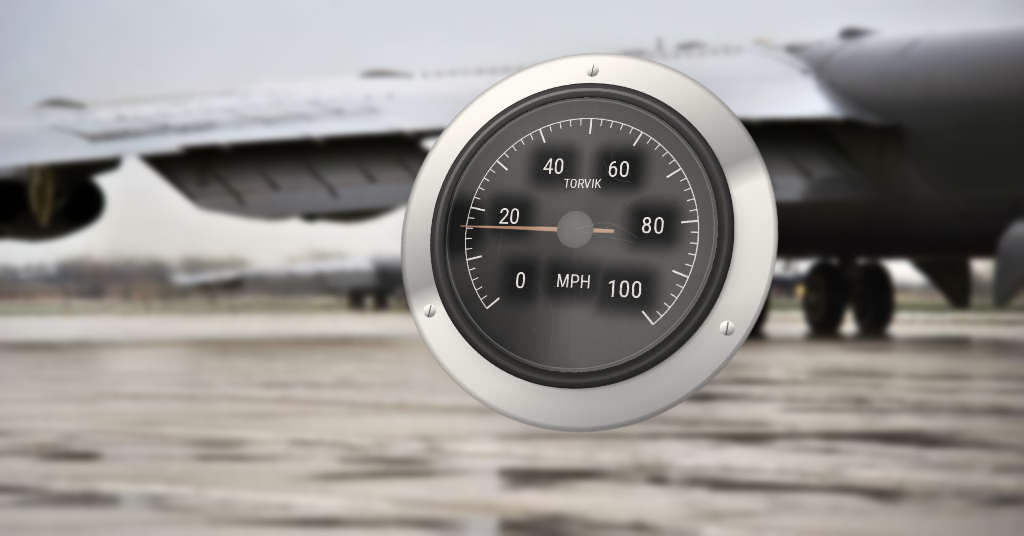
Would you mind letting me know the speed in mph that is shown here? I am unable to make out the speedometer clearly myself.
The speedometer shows 16 mph
